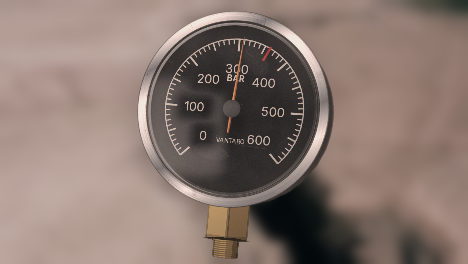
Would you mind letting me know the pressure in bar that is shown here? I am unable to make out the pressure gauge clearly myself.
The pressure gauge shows 310 bar
